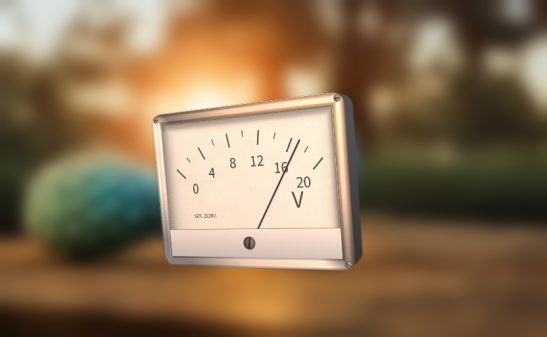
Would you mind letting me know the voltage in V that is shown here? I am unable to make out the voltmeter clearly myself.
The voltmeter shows 17 V
